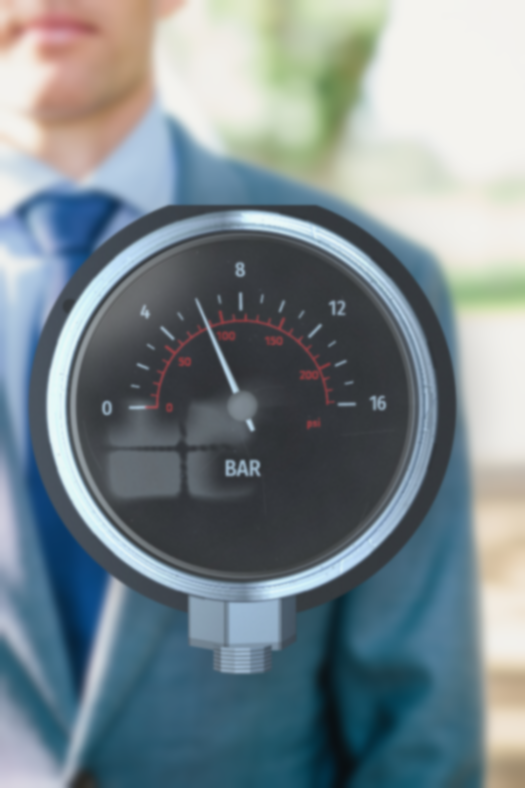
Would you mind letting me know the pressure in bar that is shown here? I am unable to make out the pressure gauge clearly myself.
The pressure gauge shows 6 bar
